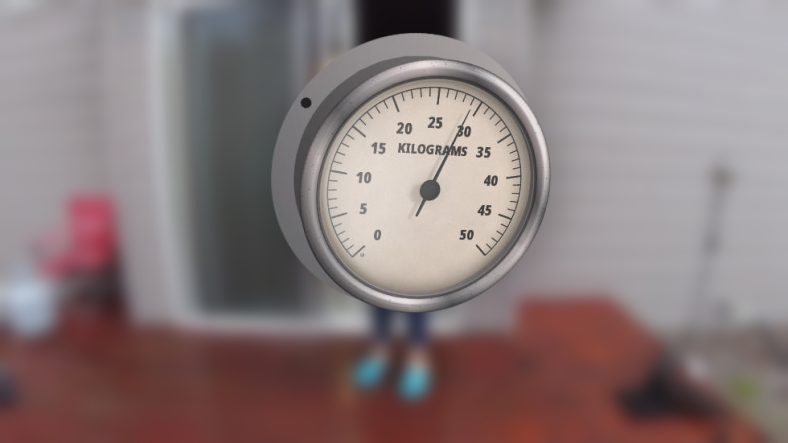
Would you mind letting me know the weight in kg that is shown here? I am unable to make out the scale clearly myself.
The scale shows 29 kg
